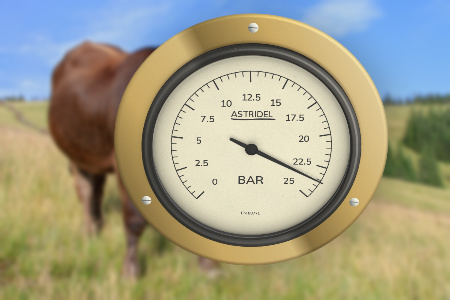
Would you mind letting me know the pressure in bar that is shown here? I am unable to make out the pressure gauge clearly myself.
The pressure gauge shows 23.5 bar
